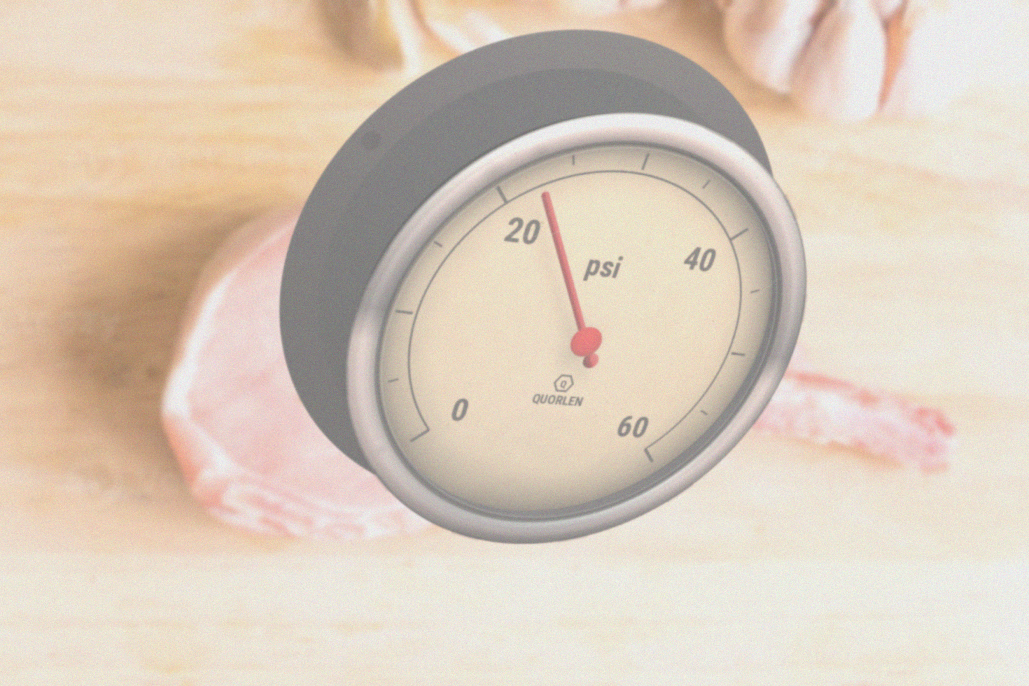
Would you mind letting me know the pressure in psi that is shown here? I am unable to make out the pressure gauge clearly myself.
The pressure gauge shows 22.5 psi
